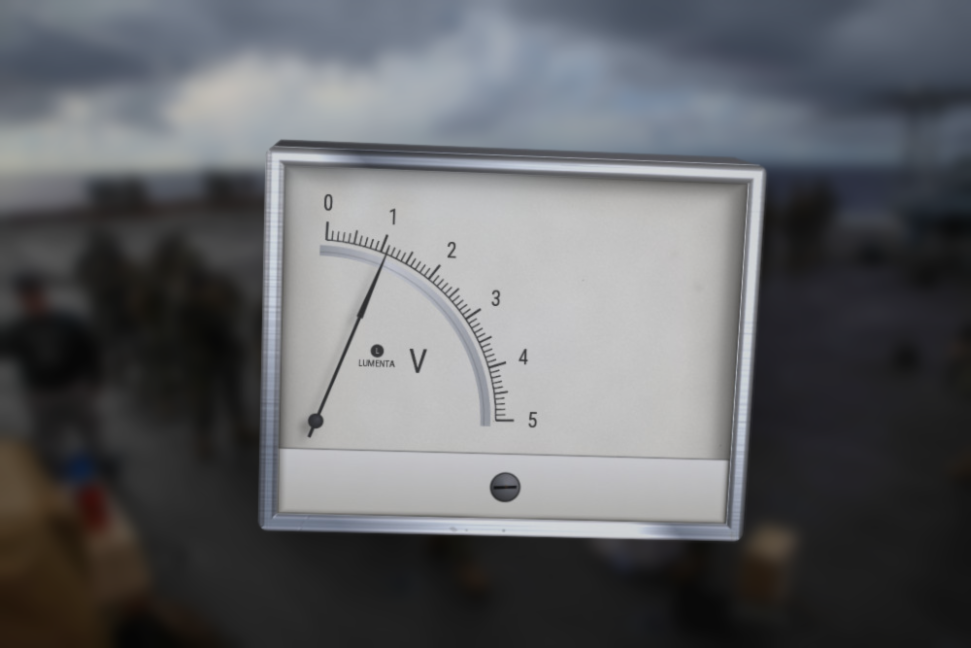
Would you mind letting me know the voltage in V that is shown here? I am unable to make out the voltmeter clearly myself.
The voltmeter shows 1.1 V
